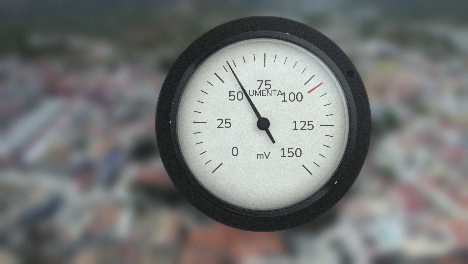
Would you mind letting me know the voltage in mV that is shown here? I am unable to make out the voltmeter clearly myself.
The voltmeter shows 57.5 mV
